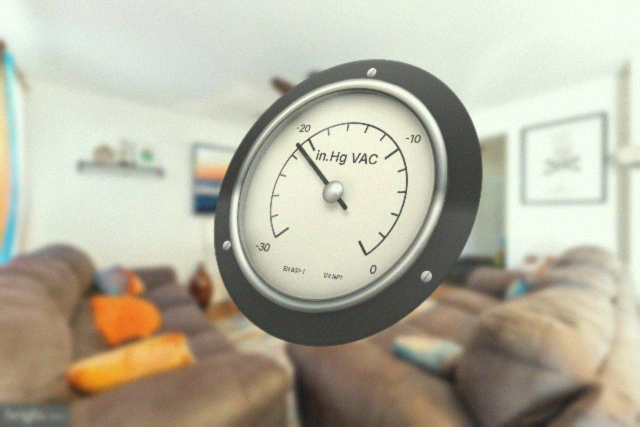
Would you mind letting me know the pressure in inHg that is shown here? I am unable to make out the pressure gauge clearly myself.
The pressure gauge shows -21 inHg
